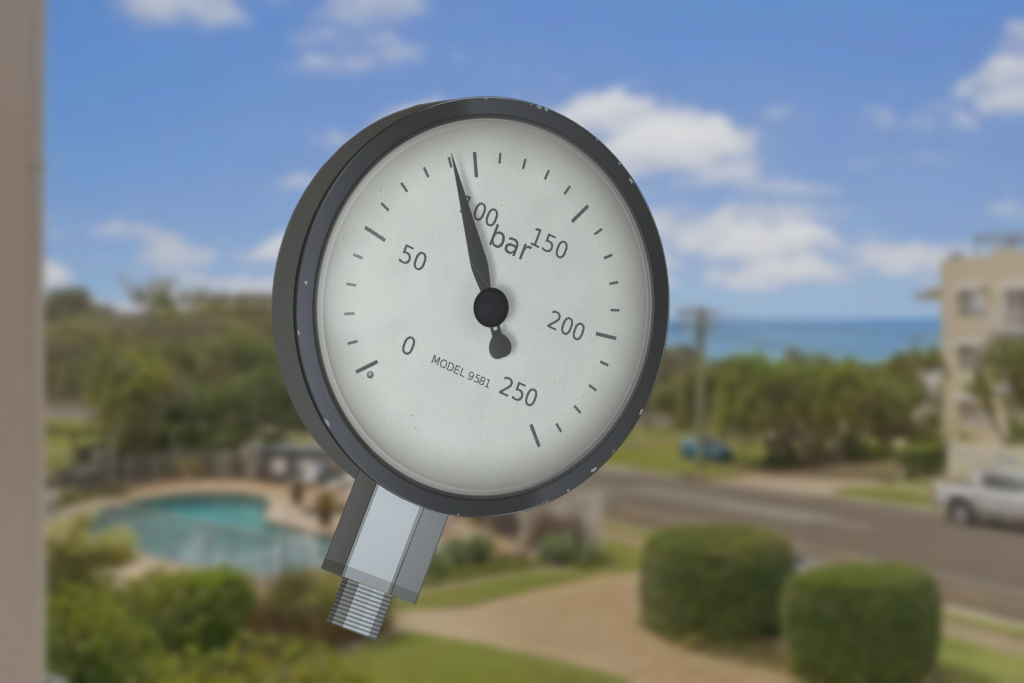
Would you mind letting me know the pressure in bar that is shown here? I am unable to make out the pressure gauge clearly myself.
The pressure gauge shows 90 bar
